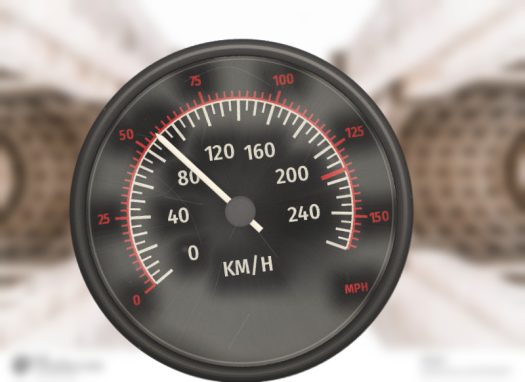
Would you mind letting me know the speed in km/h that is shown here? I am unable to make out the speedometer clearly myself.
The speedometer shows 90 km/h
